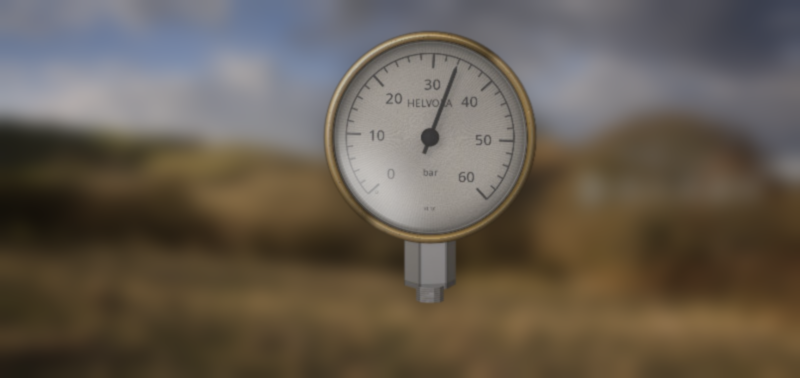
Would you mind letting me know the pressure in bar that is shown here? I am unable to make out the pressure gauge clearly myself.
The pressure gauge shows 34 bar
